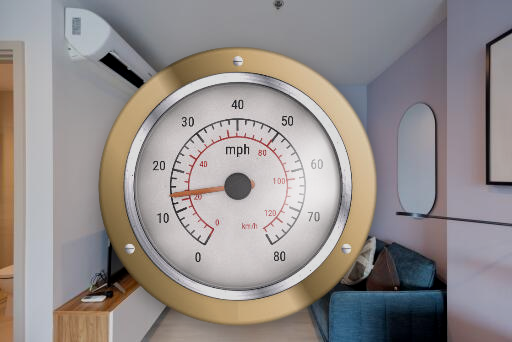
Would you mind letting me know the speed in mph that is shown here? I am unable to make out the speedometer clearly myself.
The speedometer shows 14 mph
